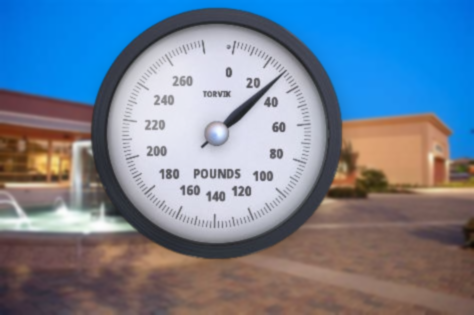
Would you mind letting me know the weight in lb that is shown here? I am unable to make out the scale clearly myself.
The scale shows 30 lb
